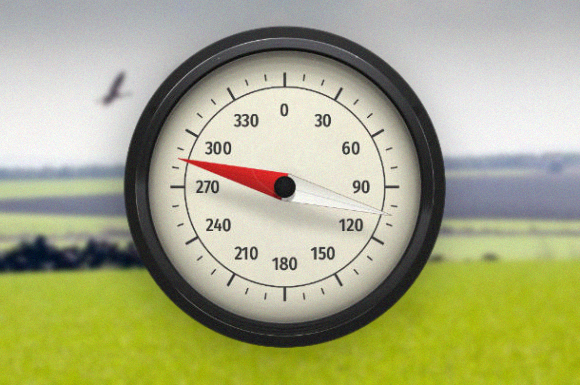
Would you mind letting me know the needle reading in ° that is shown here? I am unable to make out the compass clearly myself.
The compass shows 285 °
